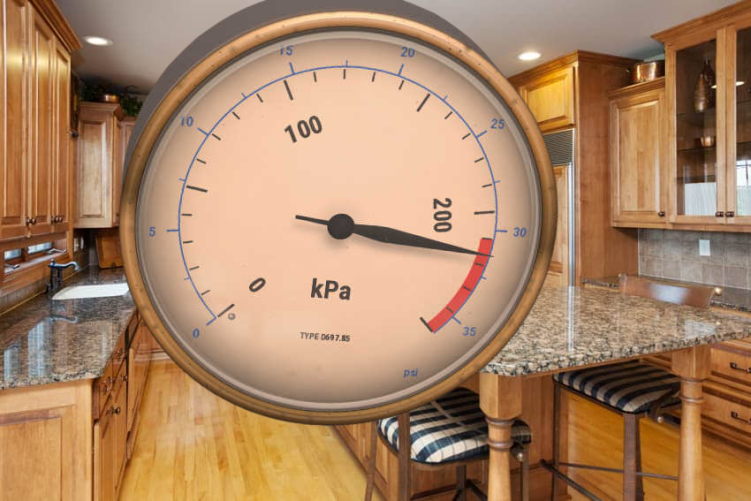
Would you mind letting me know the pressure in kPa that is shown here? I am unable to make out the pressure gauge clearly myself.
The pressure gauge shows 215 kPa
